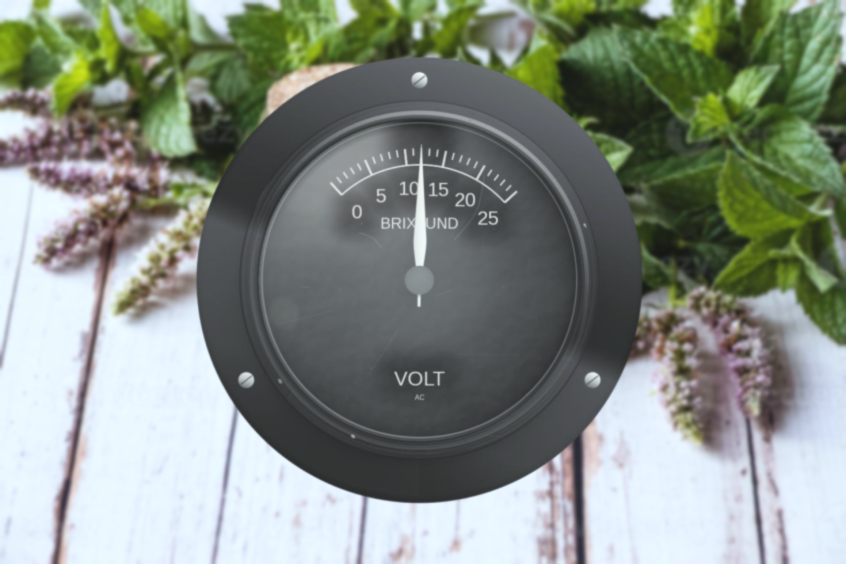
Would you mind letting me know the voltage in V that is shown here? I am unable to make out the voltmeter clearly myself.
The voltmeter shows 12 V
